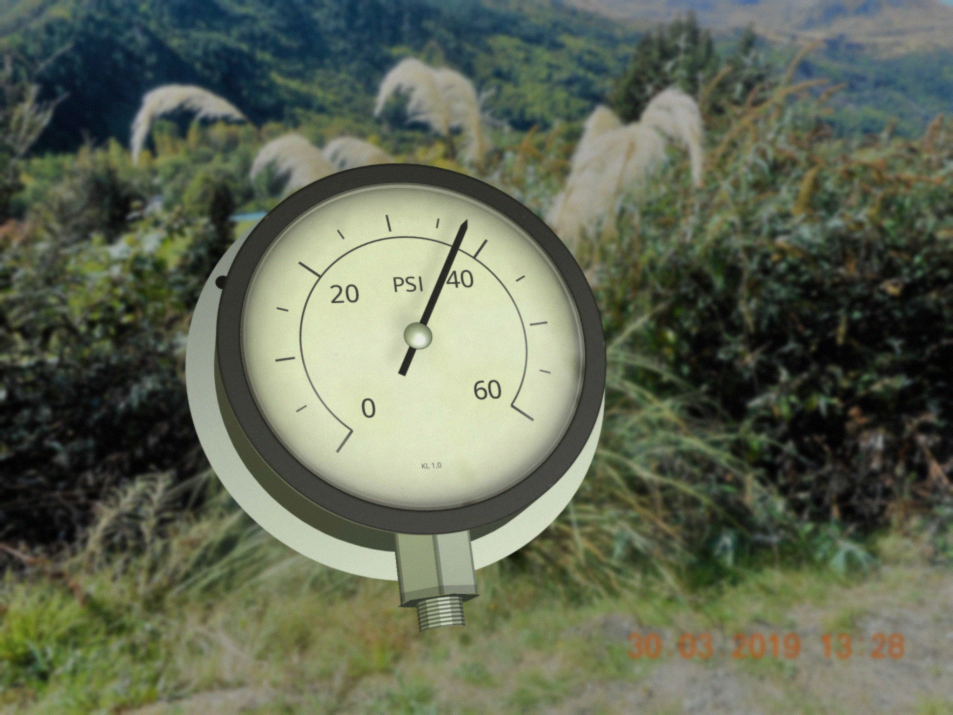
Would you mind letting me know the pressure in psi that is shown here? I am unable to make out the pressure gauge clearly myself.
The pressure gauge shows 37.5 psi
